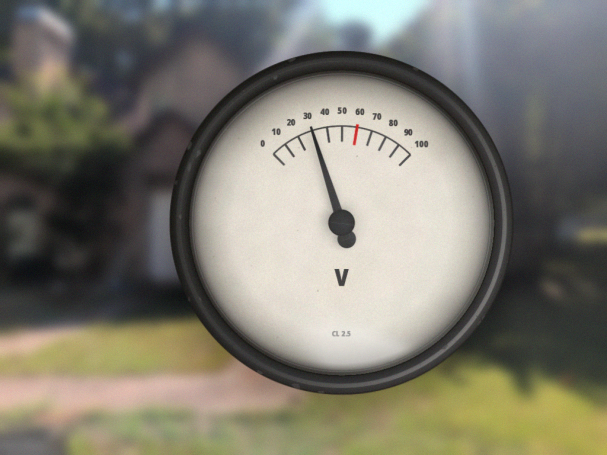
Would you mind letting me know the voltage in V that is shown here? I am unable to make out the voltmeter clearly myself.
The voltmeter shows 30 V
